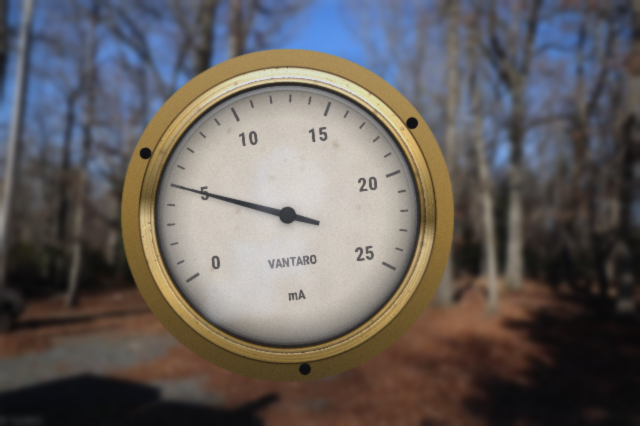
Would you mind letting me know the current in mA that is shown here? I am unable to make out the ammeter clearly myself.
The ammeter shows 5 mA
